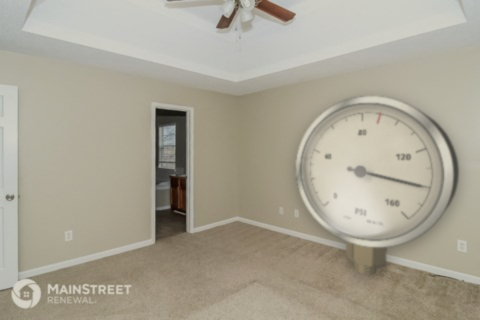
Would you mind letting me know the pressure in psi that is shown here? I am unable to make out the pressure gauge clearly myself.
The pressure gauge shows 140 psi
